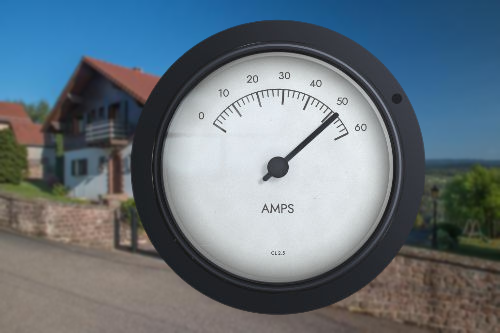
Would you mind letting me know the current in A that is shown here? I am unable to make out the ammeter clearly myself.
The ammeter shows 52 A
